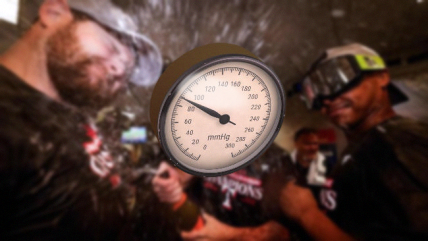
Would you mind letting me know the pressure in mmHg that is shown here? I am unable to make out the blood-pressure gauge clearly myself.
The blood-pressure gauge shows 90 mmHg
